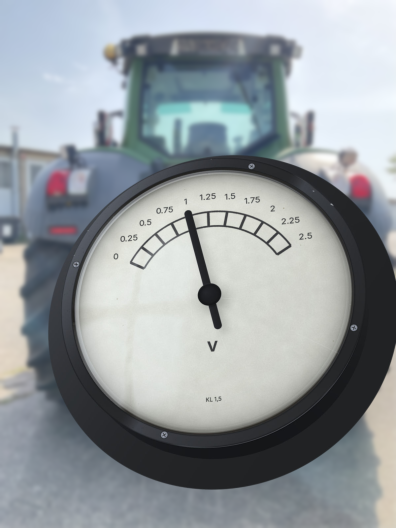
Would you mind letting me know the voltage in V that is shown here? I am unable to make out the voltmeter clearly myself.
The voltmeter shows 1 V
